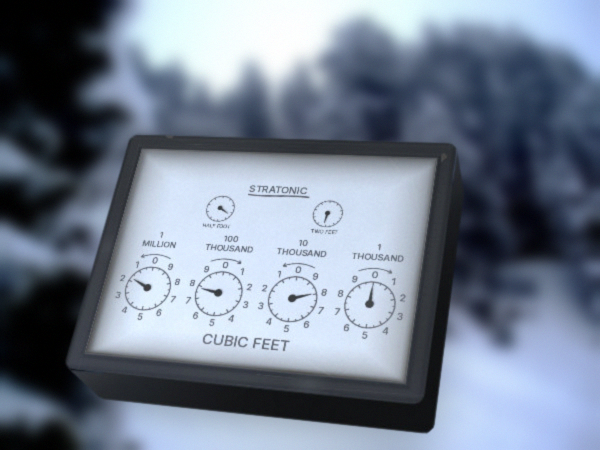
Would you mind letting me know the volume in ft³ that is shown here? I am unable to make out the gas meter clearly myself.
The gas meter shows 178000 ft³
